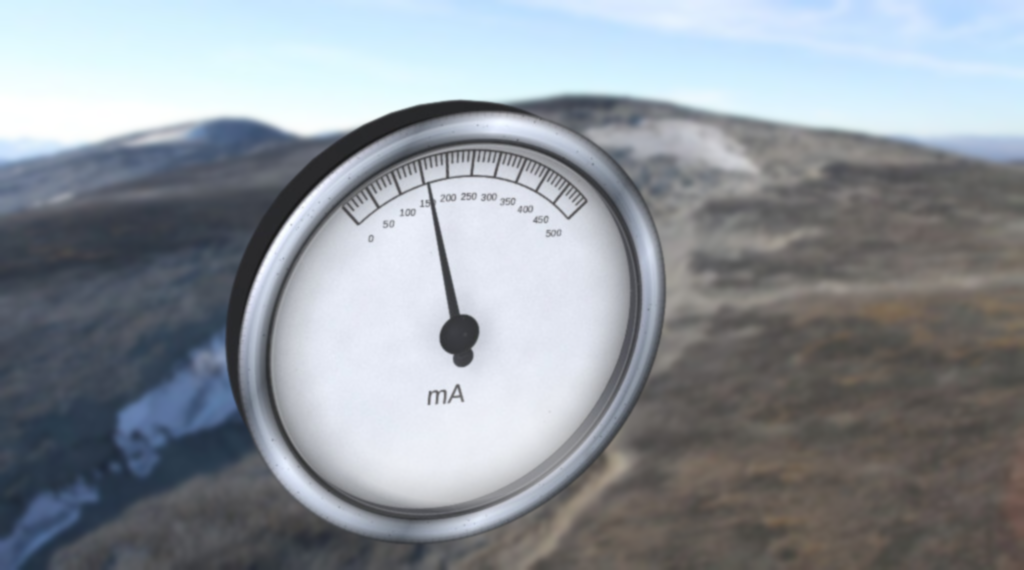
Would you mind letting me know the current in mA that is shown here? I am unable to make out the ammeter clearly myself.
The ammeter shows 150 mA
